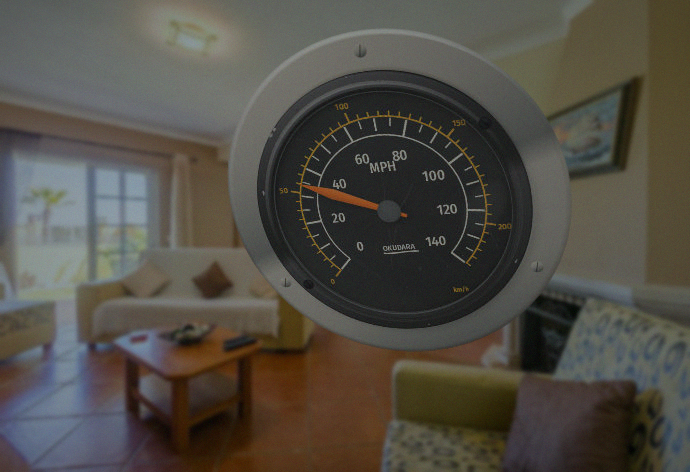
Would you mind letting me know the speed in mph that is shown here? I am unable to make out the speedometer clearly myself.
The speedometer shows 35 mph
